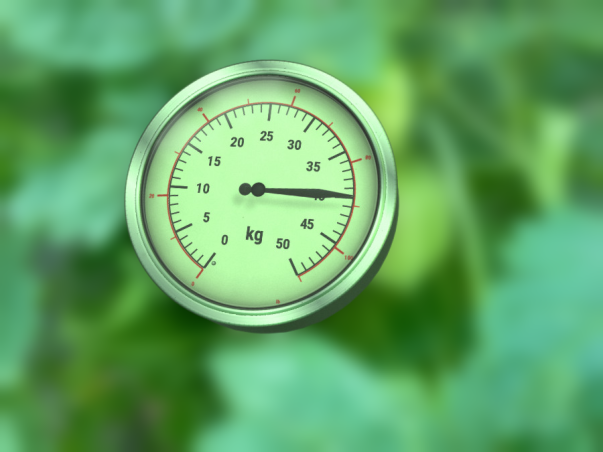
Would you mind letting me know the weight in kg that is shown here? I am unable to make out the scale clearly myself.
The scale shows 40 kg
